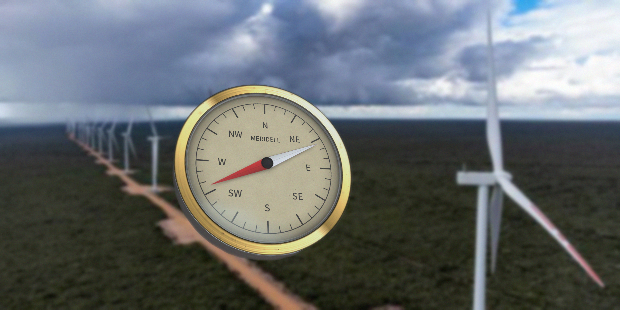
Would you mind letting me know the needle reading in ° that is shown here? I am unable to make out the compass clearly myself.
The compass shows 245 °
